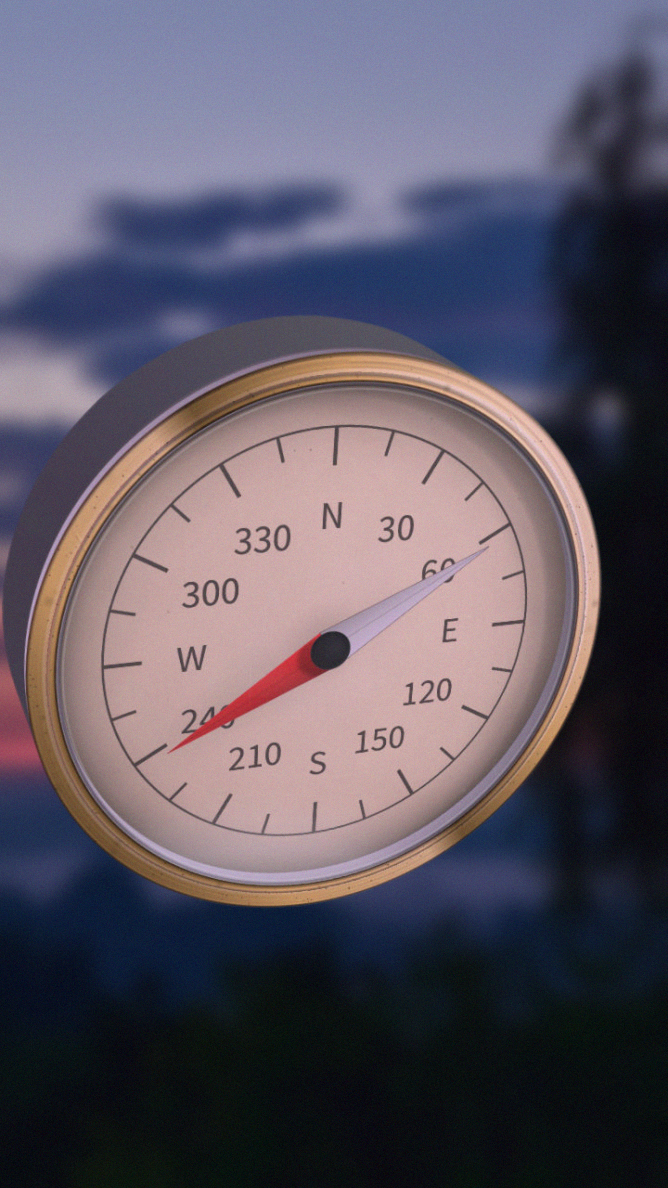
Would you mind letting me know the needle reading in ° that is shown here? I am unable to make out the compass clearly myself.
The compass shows 240 °
